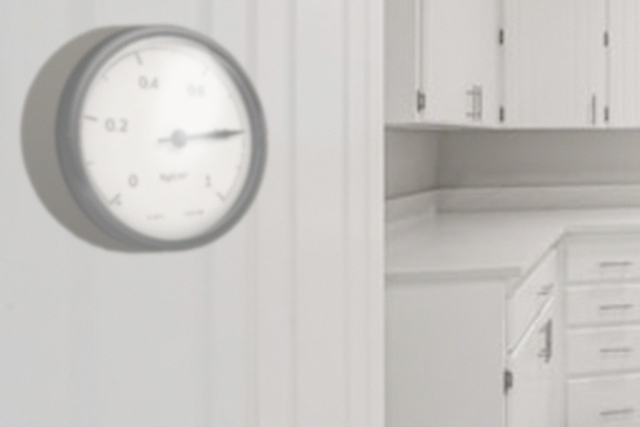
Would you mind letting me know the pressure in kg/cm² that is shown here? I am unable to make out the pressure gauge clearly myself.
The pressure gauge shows 0.8 kg/cm²
